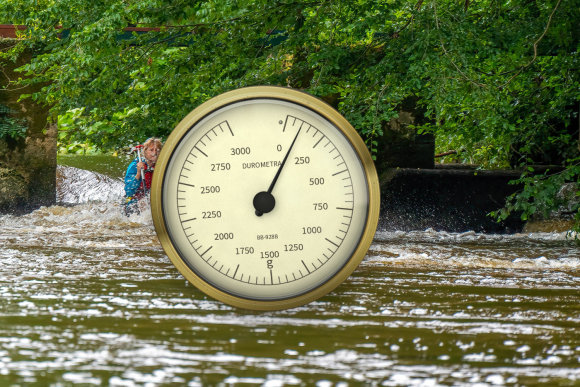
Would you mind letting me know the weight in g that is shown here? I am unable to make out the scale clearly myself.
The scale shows 100 g
